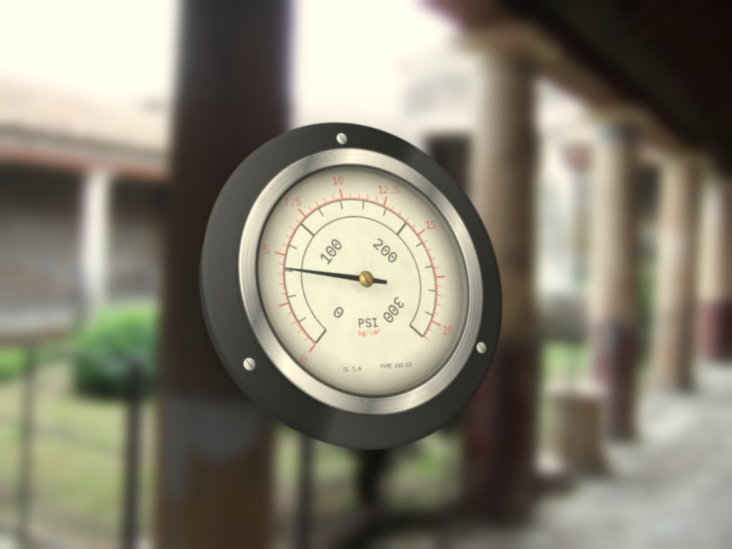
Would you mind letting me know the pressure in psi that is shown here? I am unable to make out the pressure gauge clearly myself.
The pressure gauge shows 60 psi
